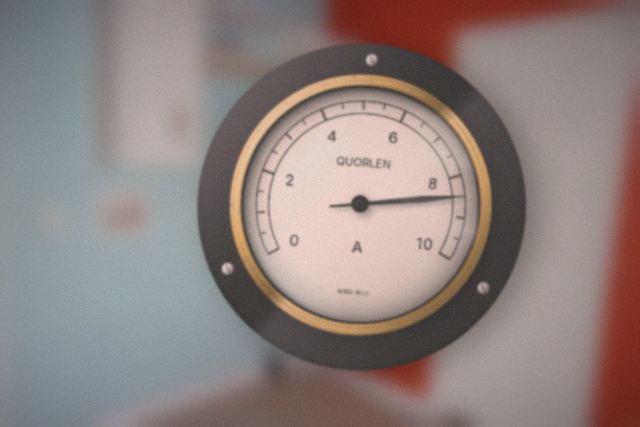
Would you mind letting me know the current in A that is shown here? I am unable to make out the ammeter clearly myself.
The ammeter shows 8.5 A
